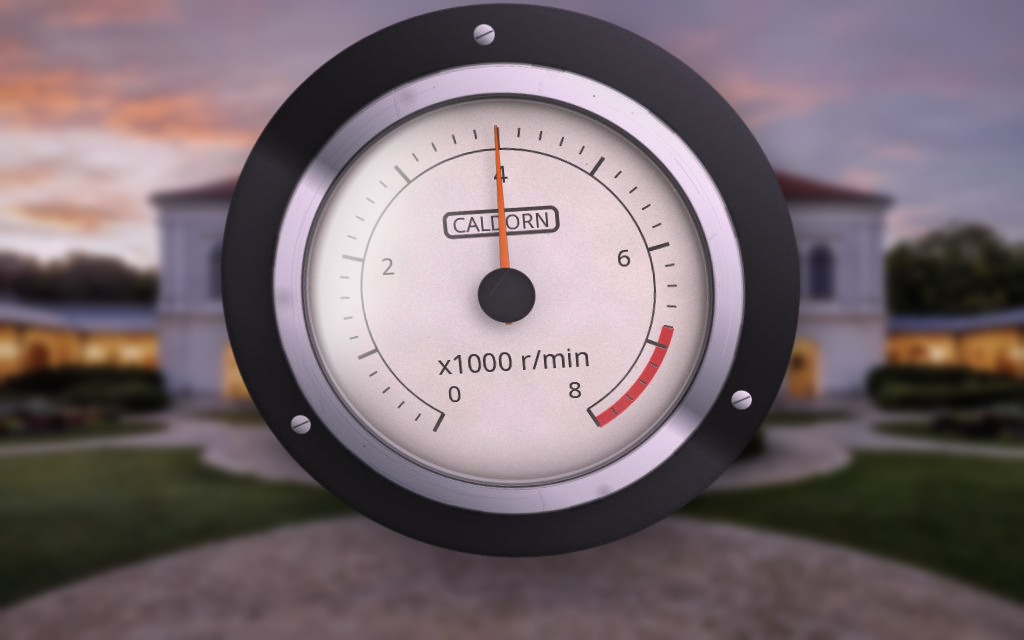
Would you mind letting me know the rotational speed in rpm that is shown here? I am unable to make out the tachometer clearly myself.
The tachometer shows 4000 rpm
